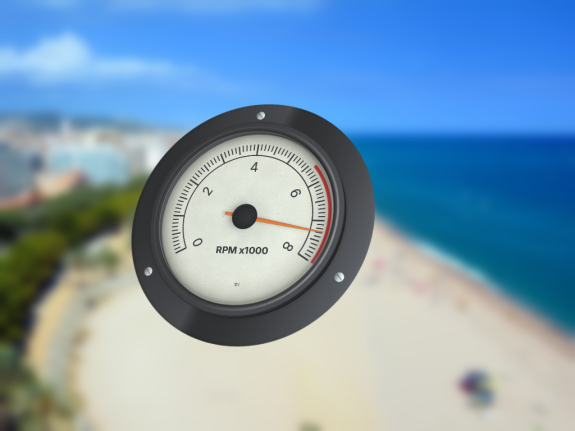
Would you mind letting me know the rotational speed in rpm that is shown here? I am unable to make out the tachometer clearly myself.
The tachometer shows 7300 rpm
